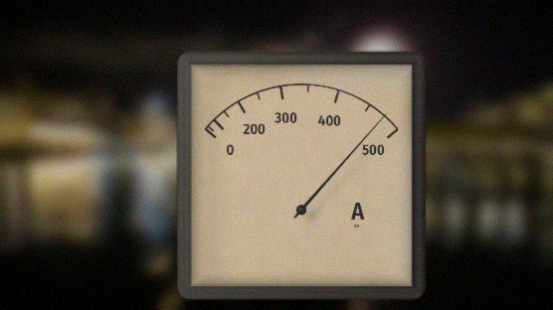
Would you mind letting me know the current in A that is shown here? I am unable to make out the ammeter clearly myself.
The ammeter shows 475 A
